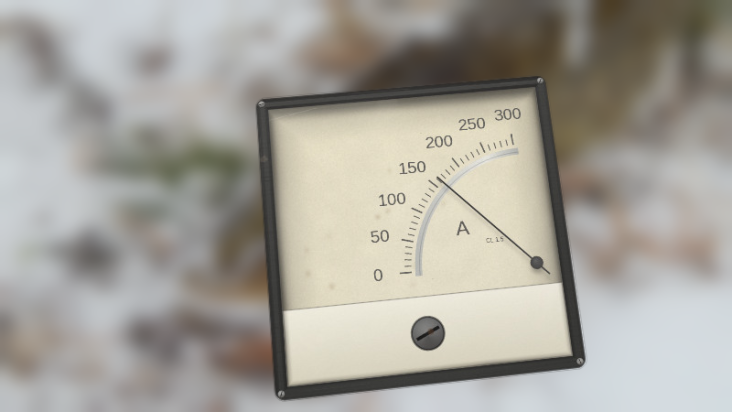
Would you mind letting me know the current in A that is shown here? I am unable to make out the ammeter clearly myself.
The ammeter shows 160 A
